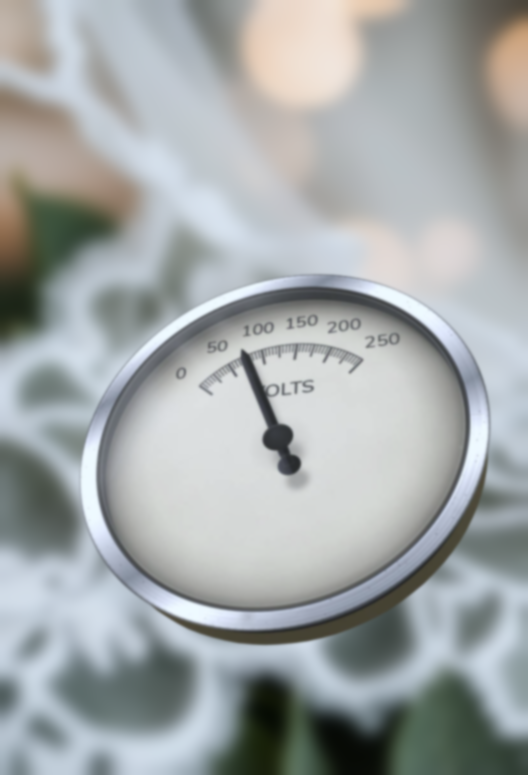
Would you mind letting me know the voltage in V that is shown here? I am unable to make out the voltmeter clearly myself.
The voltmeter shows 75 V
